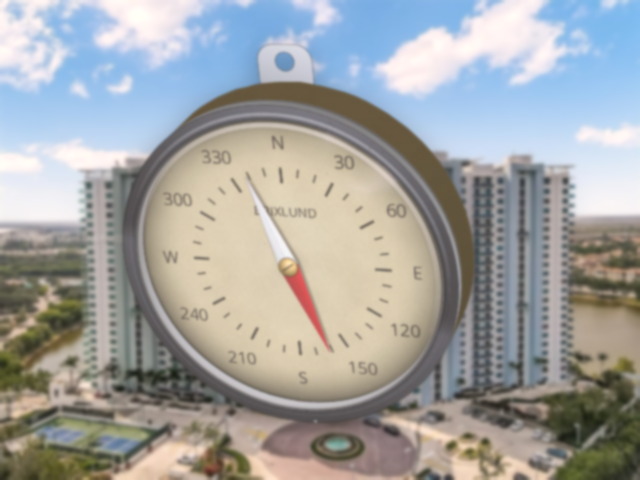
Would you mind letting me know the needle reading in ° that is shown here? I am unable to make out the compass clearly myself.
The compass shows 160 °
